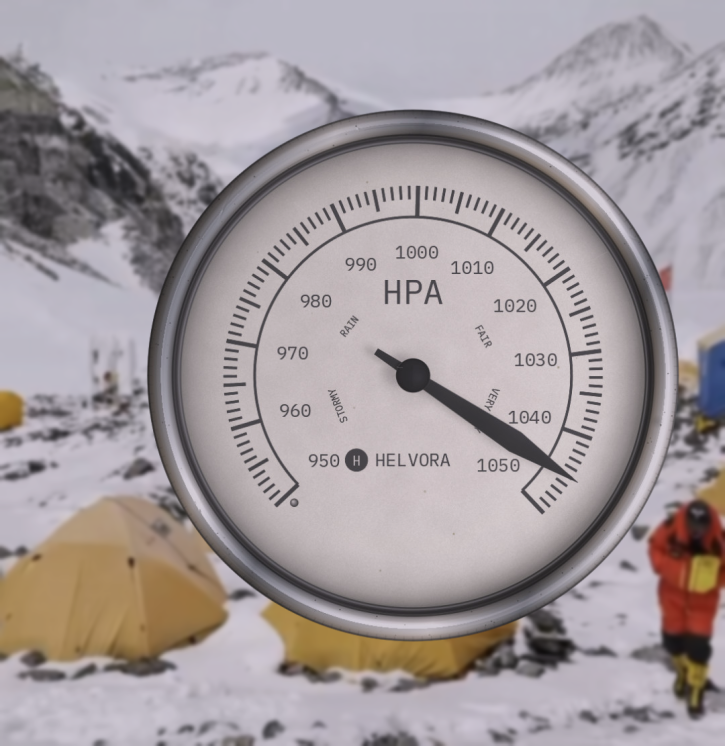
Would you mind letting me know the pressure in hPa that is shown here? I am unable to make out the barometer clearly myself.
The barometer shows 1045 hPa
